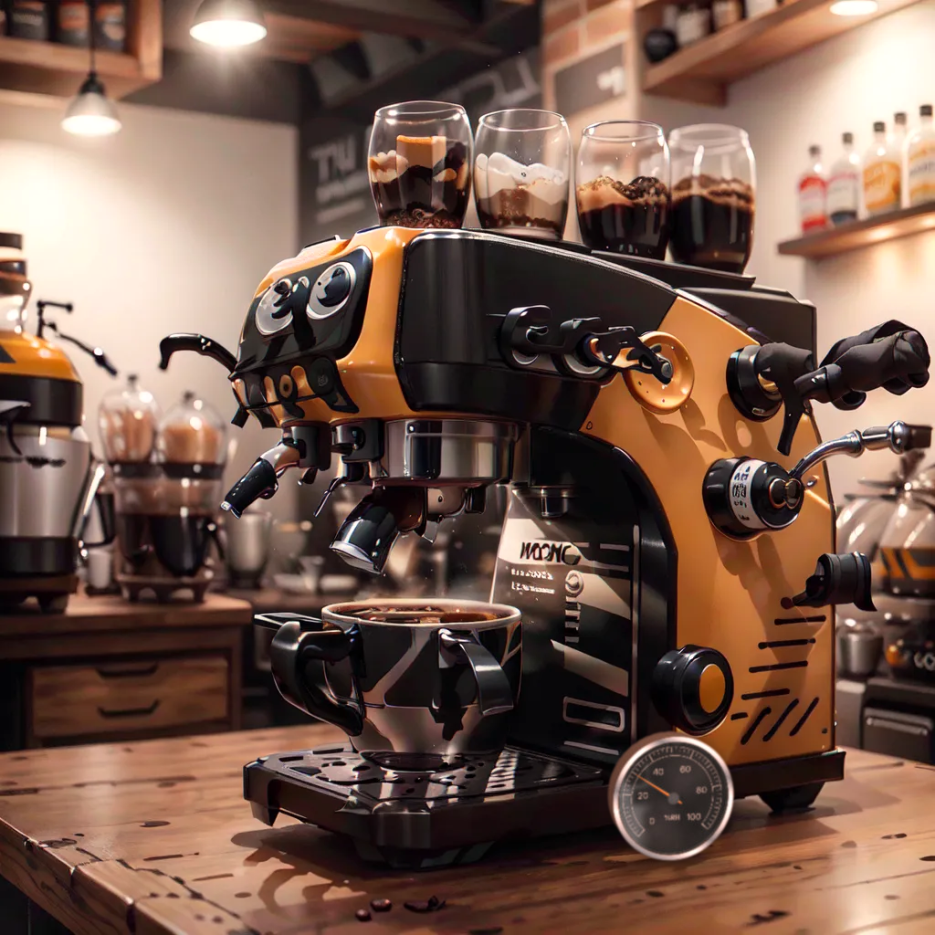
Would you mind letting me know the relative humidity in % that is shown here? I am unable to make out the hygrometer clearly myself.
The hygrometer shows 30 %
